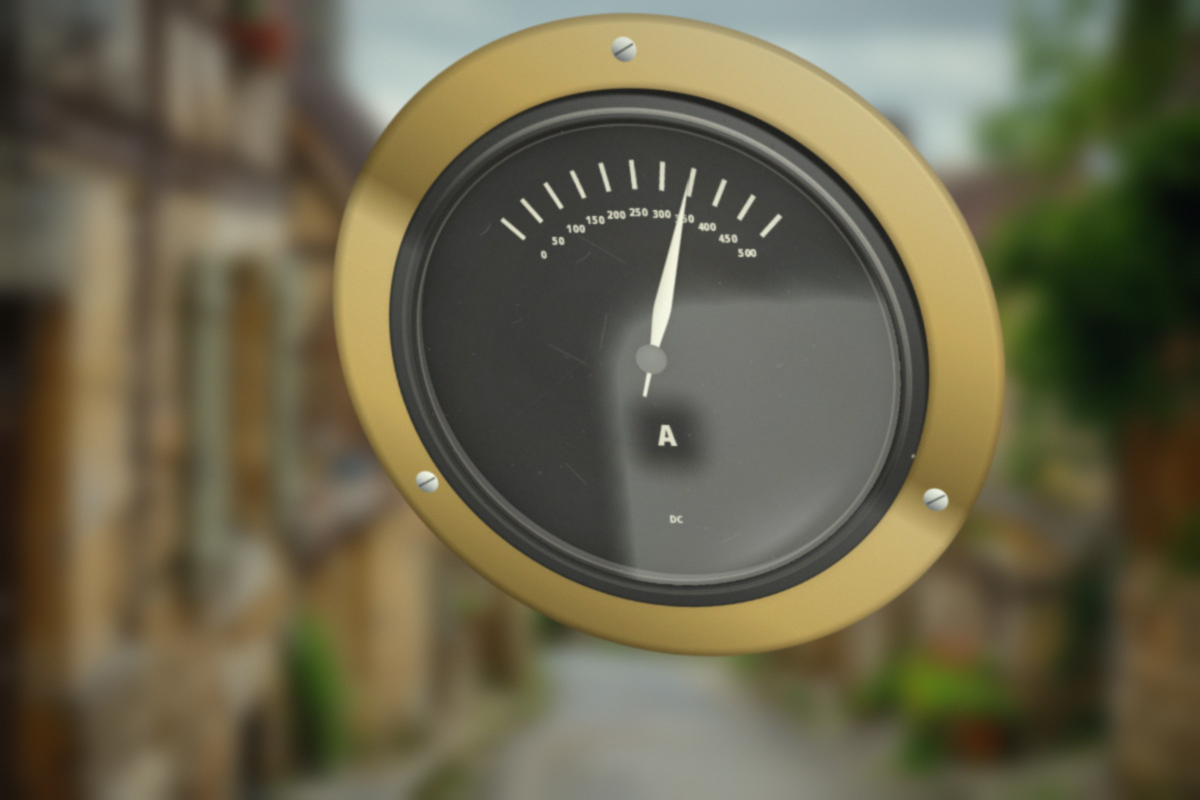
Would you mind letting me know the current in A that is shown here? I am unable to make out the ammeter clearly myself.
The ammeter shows 350 A
